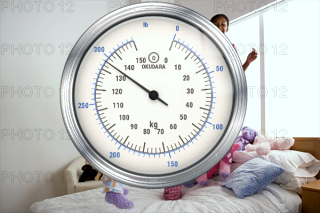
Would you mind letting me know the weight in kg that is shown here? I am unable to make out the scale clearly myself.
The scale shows 134 kg
